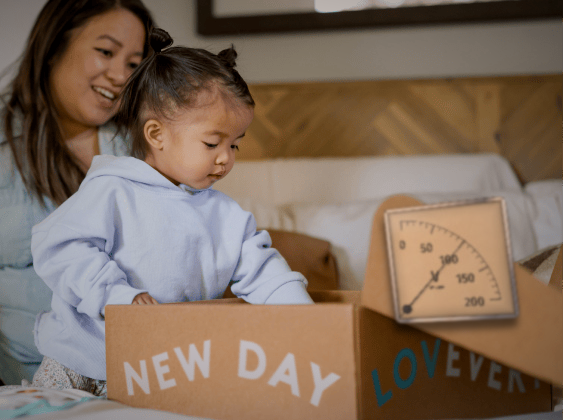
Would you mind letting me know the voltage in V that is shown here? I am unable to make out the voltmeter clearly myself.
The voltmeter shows 100 V
